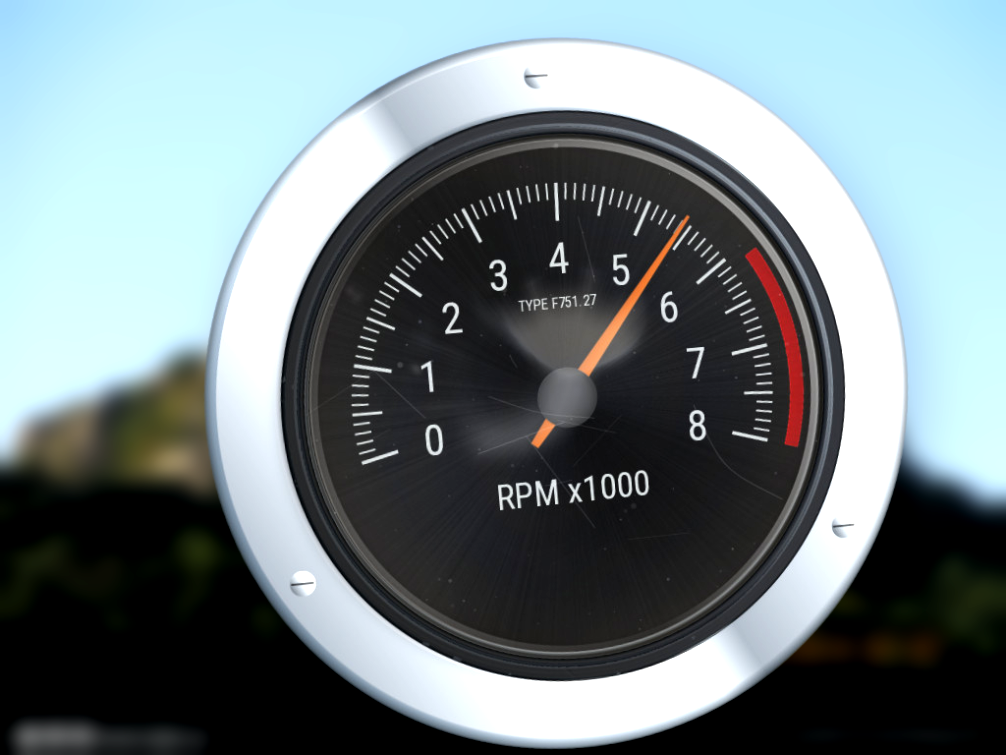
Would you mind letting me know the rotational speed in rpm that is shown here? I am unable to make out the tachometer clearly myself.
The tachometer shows 5400 rpm
